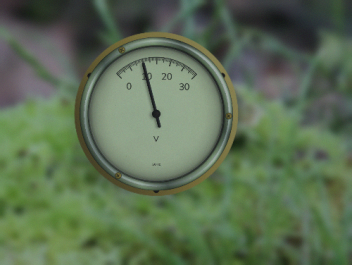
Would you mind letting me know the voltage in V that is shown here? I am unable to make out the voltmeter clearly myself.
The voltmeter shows 10 V
